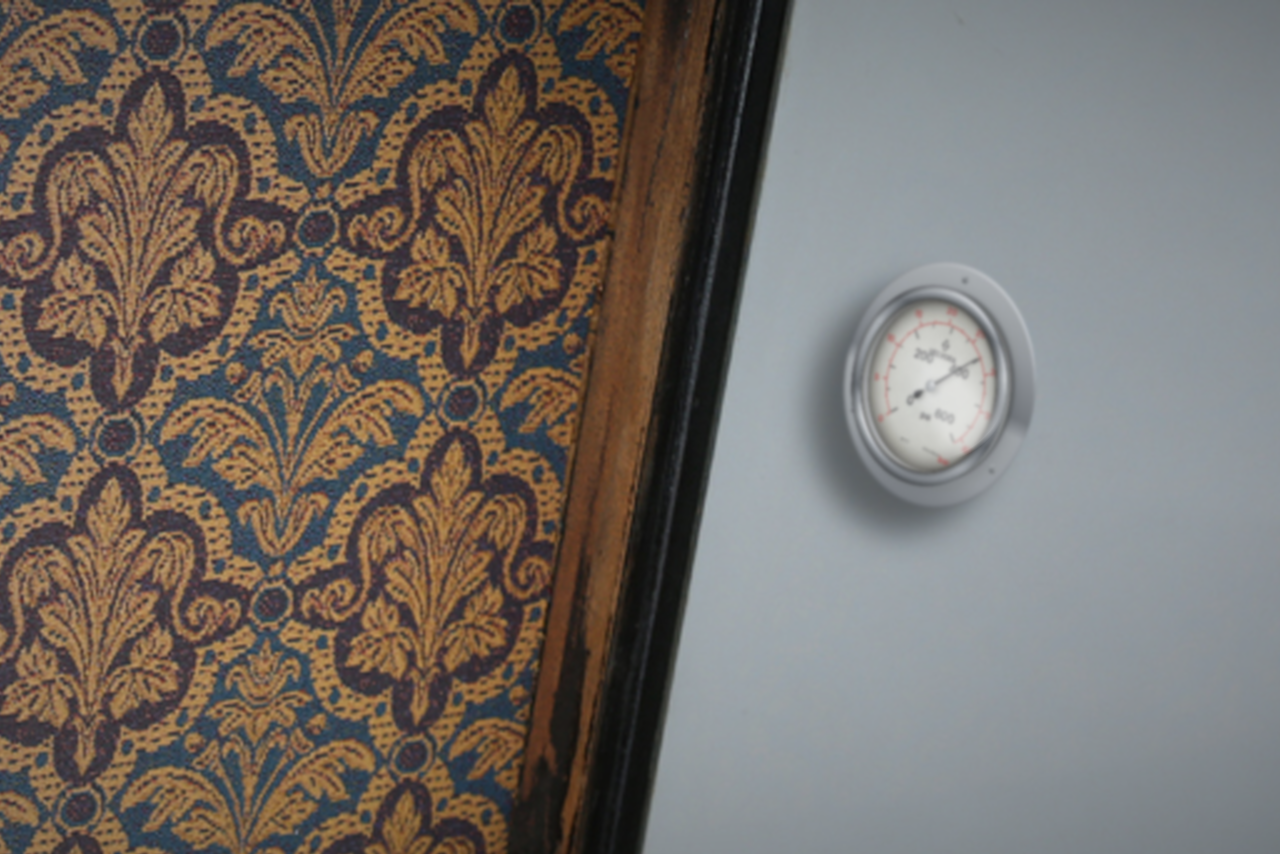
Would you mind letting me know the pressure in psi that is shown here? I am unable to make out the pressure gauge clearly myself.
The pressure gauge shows 400 psi
